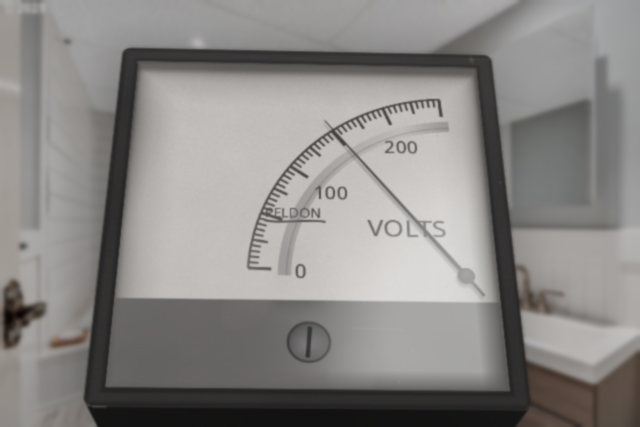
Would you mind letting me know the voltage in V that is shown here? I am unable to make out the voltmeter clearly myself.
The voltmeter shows 150 V
